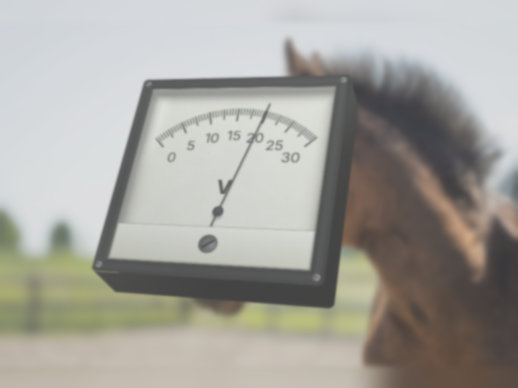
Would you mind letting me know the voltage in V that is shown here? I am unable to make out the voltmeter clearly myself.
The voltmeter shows 20 V
